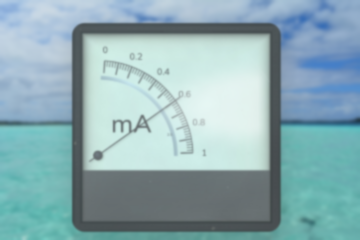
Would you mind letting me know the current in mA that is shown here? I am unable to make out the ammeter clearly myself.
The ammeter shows 0.6 mA
